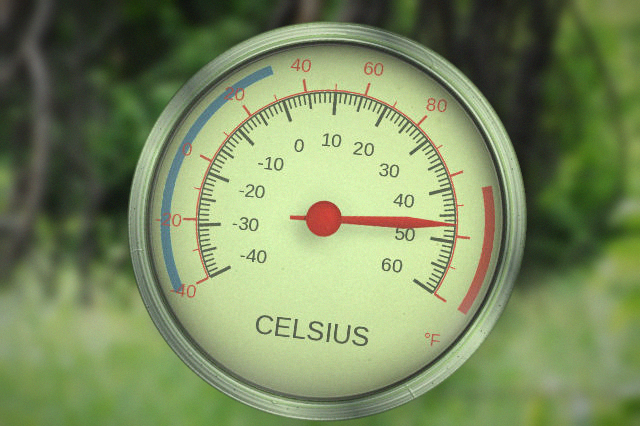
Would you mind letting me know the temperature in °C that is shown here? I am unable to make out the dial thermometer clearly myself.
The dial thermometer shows 47 °C
